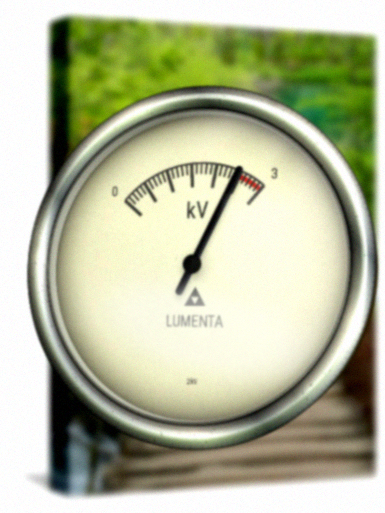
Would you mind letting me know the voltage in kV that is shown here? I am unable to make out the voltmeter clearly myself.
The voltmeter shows 2.5 kV
